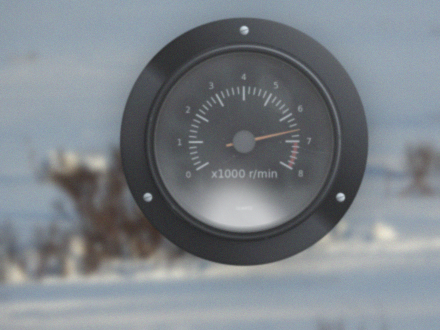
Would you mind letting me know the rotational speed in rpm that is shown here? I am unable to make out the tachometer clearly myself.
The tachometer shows 6600 rpm
